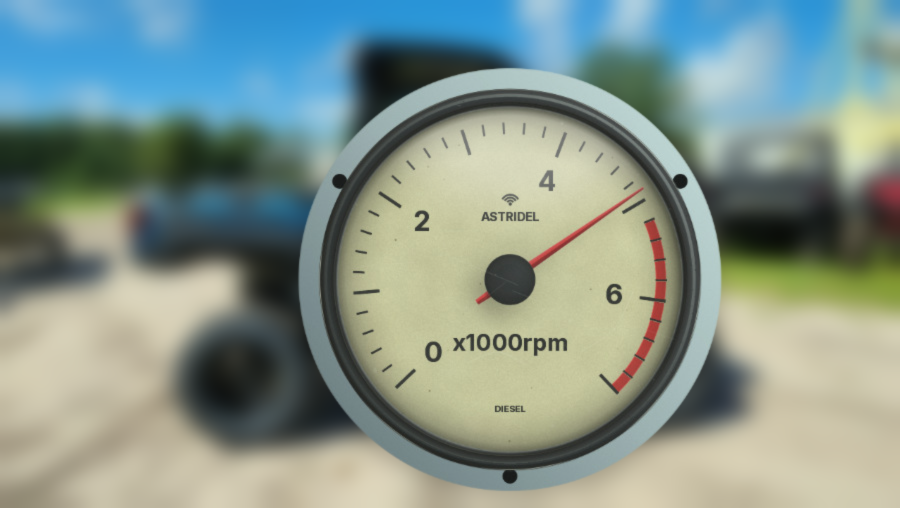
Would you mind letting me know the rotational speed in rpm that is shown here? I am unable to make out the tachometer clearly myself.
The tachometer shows 4900 rpm
